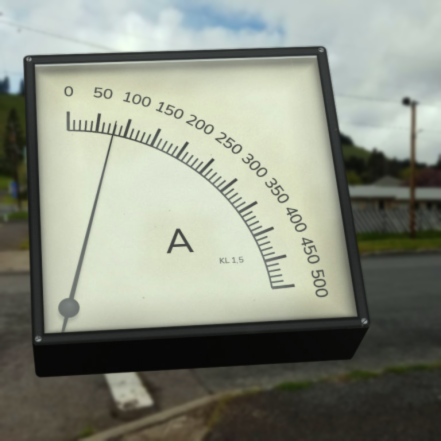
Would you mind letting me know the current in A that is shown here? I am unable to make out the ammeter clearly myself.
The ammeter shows 80 A
